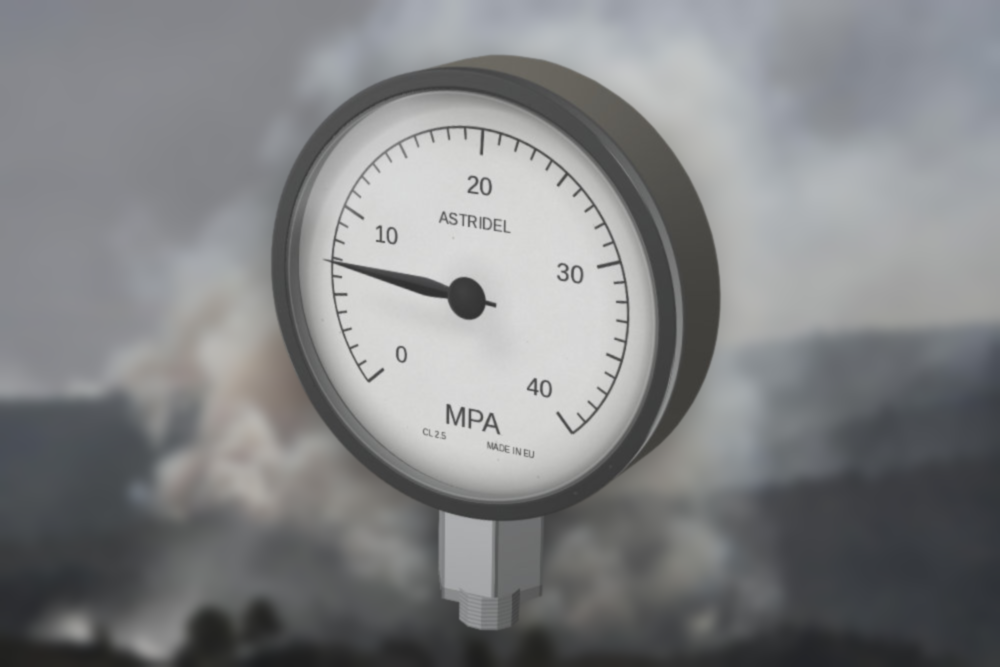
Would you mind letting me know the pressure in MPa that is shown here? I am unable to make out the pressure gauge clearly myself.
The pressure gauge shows 7 MPa
